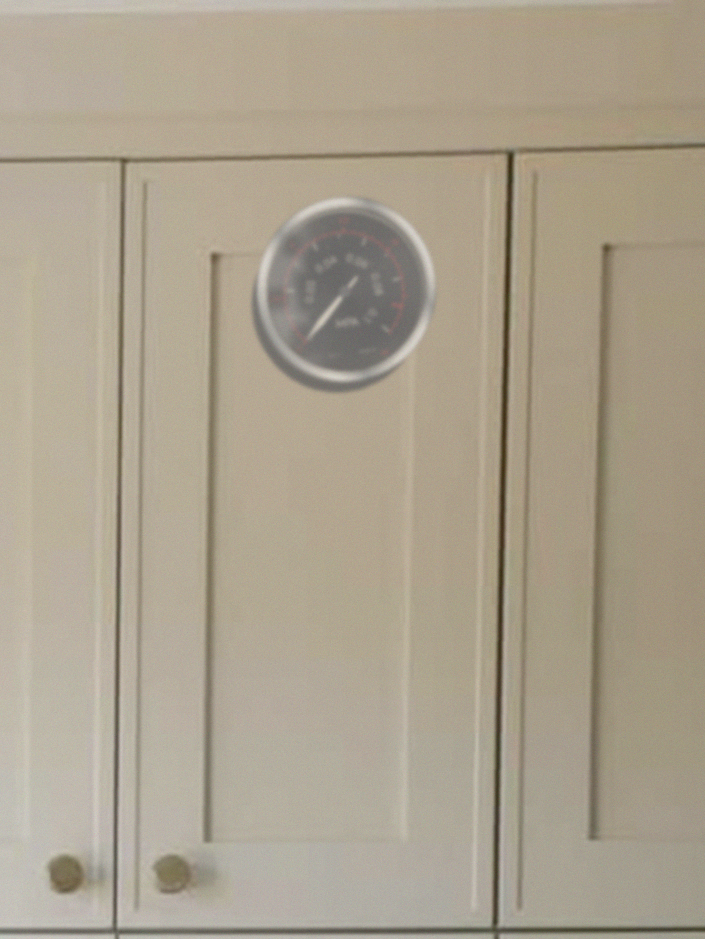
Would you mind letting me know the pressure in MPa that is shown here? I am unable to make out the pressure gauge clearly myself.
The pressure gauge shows 0 MPa
